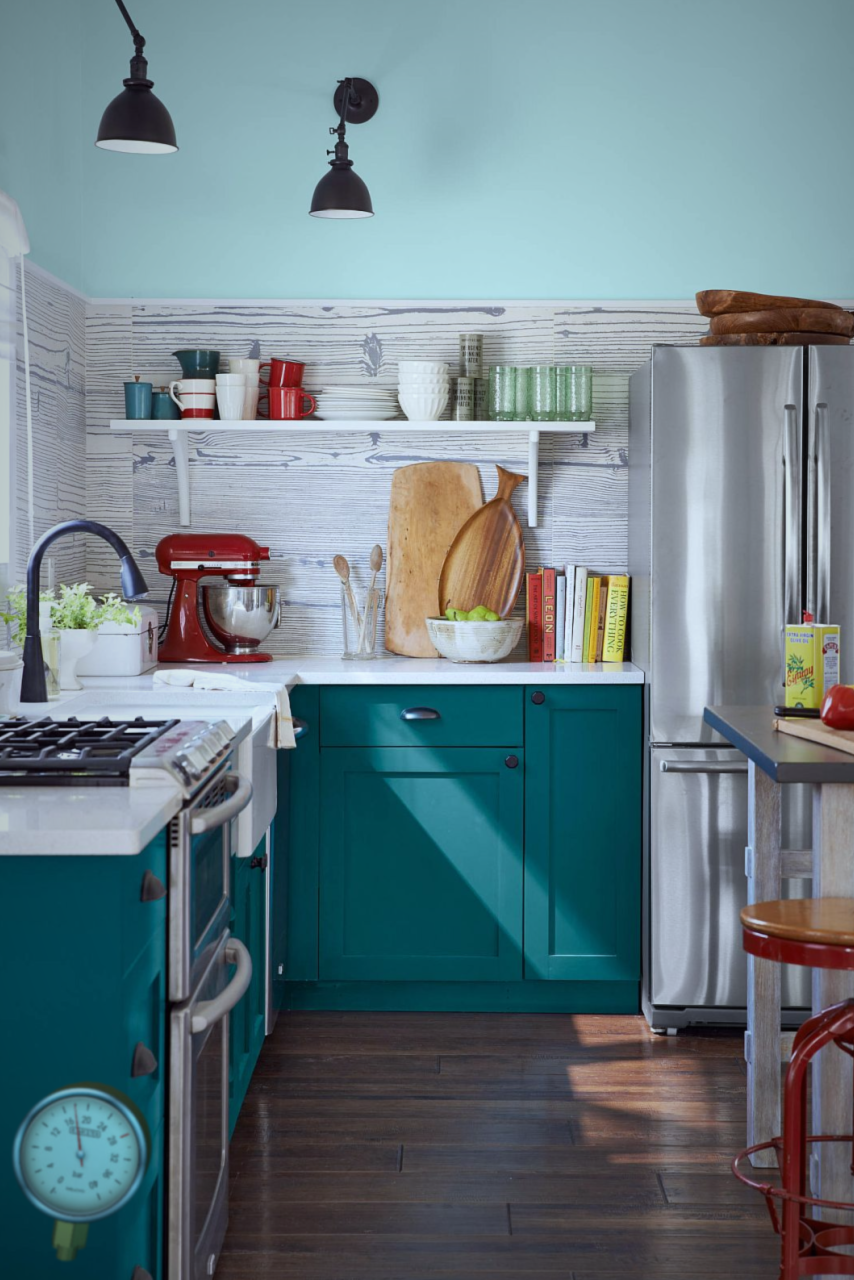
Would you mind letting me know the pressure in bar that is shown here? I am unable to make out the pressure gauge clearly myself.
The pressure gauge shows 18 bar
